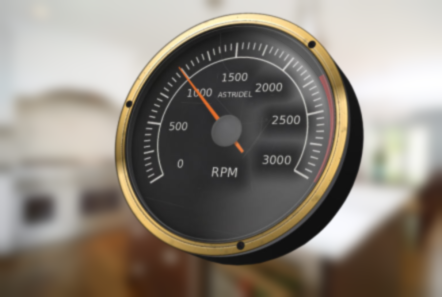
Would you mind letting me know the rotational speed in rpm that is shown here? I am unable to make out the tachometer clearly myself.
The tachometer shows 1000 rpm
